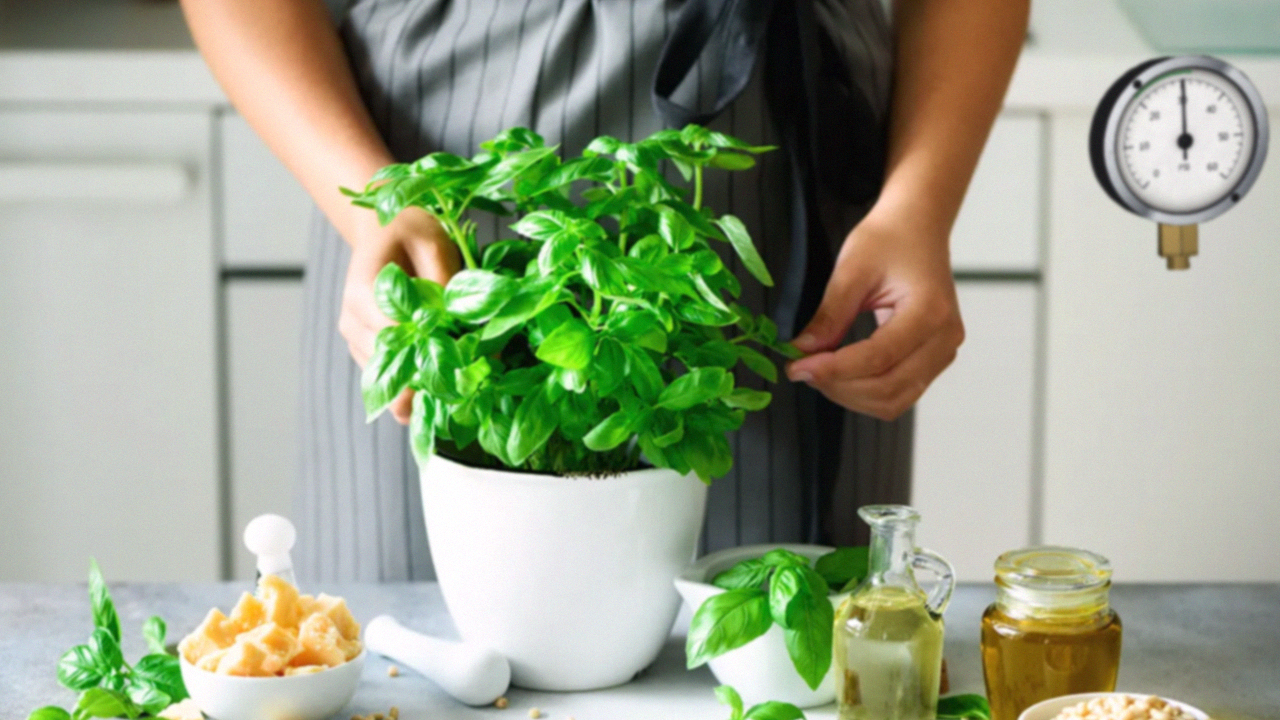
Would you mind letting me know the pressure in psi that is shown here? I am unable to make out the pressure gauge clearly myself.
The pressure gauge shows 30 psi
